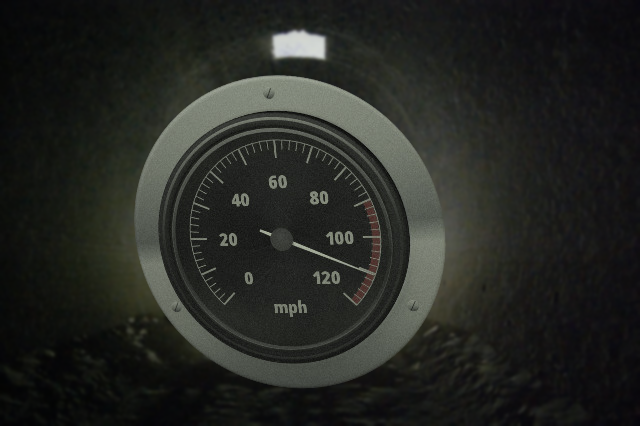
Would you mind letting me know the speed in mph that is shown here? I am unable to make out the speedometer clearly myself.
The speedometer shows 110 mph
